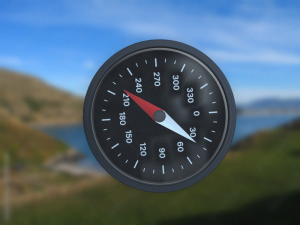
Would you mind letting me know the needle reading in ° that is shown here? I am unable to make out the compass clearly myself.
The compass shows 220 °
